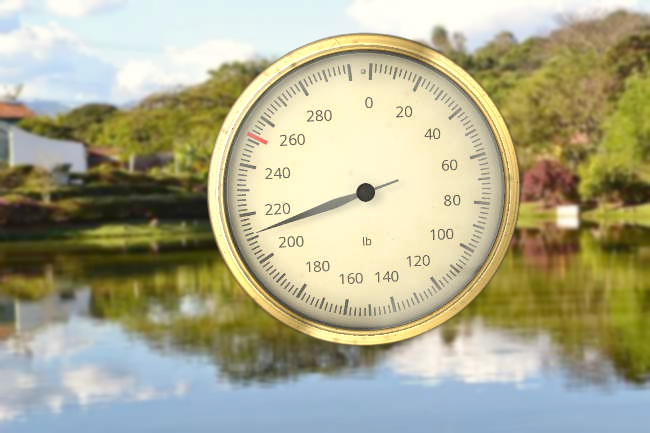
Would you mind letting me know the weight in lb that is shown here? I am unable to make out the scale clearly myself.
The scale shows 212 lb
